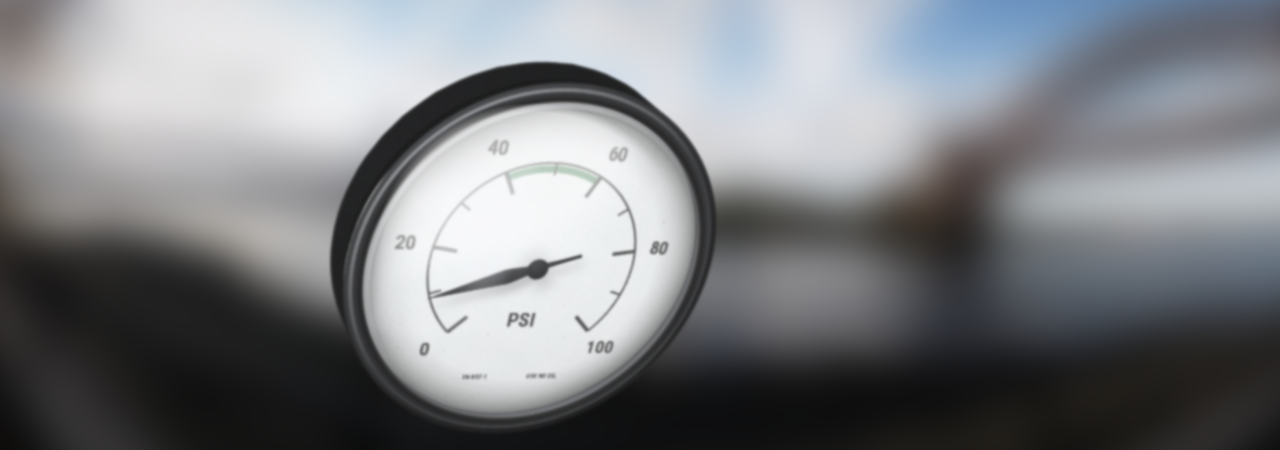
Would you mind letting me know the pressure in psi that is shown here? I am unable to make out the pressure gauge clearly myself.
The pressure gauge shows 10 psi
